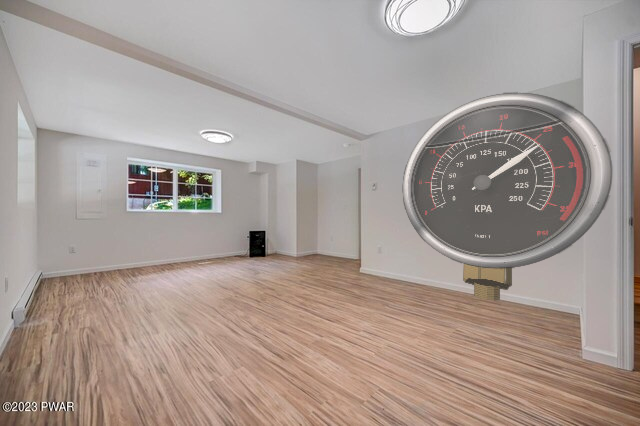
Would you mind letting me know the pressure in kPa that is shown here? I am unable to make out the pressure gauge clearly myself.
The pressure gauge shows 180 kPa
